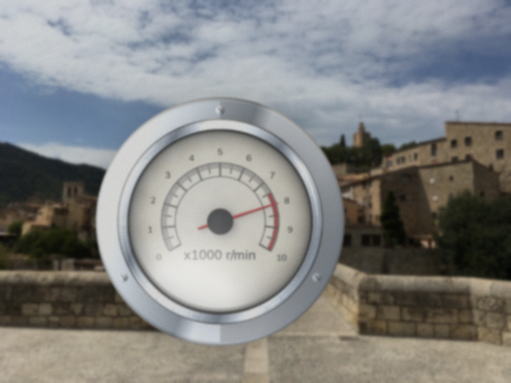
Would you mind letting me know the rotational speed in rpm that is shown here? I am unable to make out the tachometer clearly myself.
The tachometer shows 8000 rpm
